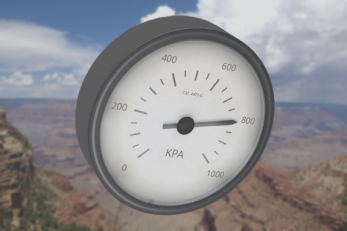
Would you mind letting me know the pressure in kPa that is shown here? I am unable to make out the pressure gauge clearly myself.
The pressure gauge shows 800 kPa
